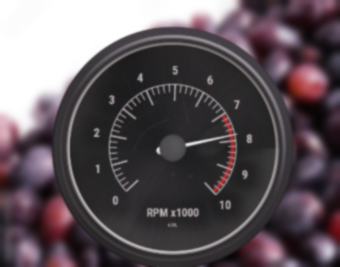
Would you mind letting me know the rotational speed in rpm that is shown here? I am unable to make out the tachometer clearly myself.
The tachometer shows 7800 rpm
